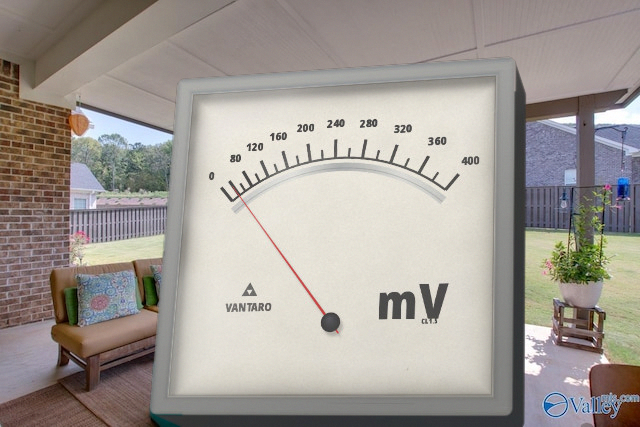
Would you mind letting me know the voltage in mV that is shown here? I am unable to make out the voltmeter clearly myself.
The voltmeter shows 40 mV
